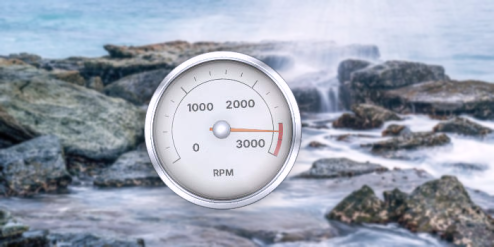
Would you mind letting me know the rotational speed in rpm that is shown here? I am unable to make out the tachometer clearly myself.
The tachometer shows 2700 rpm
